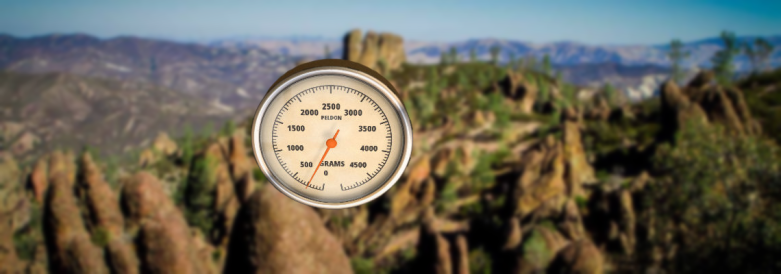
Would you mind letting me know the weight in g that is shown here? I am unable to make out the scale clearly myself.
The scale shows 250 g
